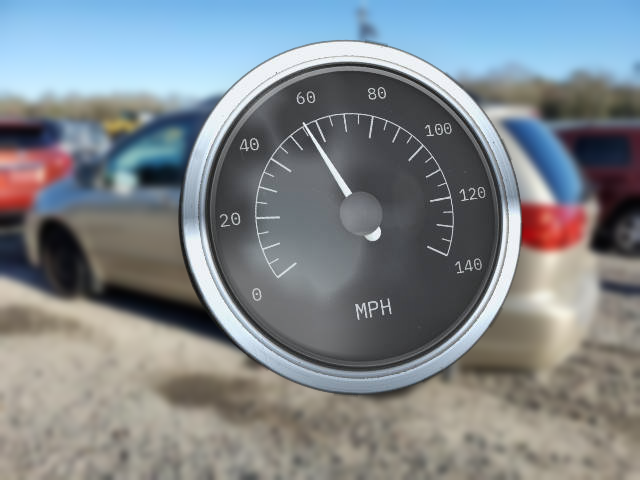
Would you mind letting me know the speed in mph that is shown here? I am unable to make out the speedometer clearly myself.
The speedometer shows 55 mph
